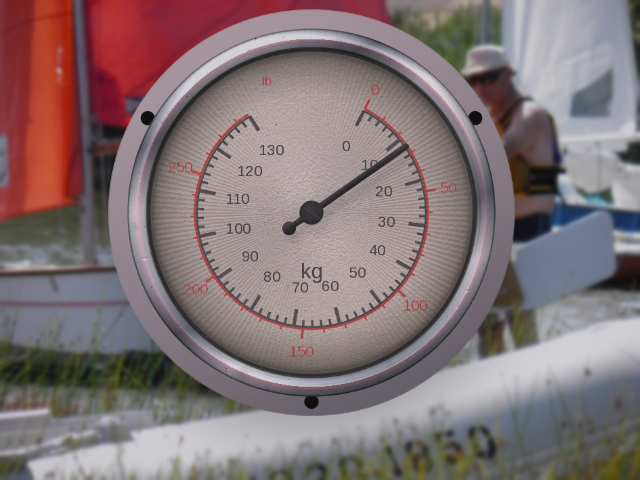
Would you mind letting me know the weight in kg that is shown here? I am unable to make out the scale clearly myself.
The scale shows 12 kg
